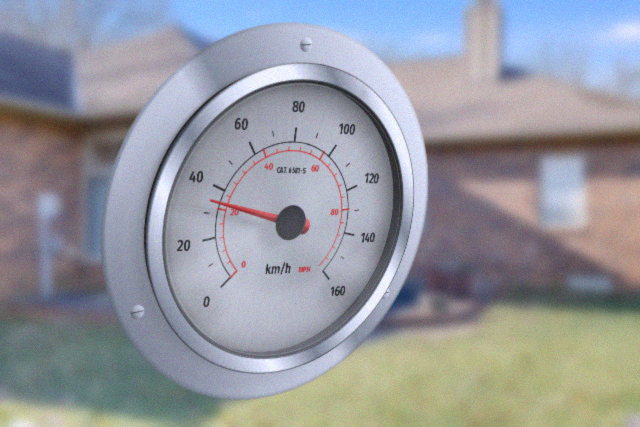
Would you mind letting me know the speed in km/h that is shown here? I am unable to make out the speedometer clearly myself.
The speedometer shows 35 km/h
